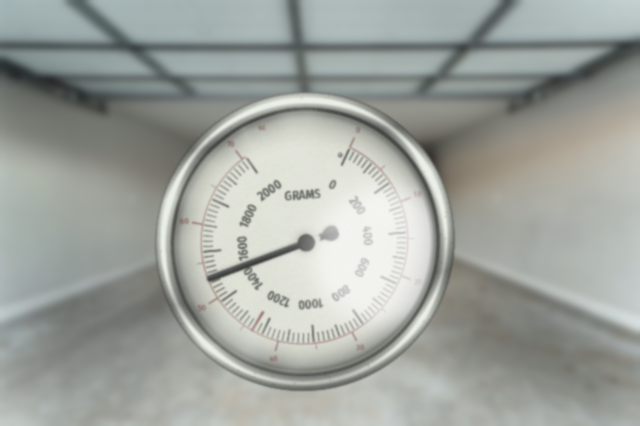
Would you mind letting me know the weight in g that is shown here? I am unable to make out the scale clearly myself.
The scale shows 1500 g
